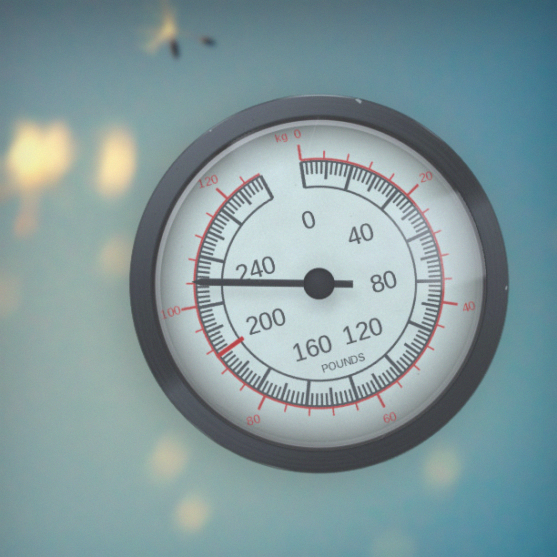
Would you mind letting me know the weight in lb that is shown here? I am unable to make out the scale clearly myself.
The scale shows 230 lb
